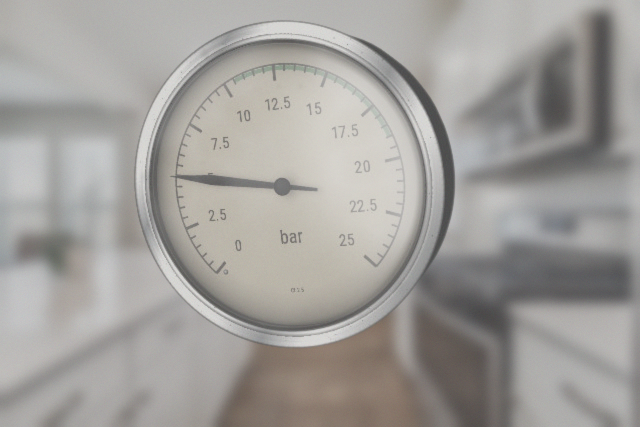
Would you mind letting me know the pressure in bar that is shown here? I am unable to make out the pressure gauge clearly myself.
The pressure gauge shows 5 bar
